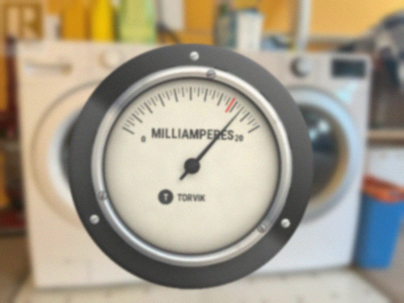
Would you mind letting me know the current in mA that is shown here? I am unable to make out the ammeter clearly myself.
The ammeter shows 17 mA
